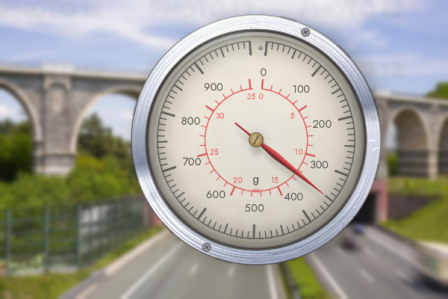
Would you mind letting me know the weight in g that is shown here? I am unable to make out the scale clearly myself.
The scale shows 350 g
